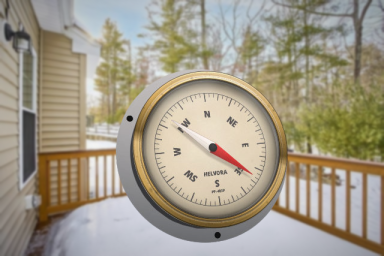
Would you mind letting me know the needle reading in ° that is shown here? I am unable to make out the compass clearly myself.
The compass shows 130 °
